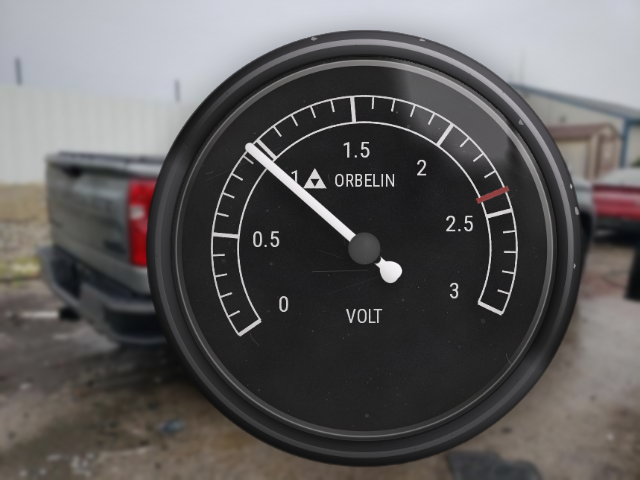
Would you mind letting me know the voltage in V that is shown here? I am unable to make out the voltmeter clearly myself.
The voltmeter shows 0.95 V
